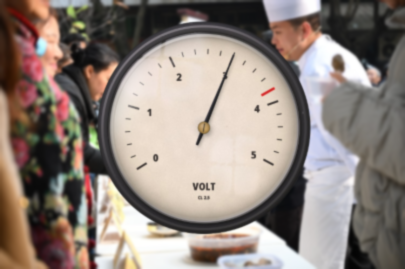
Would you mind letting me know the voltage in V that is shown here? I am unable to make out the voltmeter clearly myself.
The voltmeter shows 3 V
